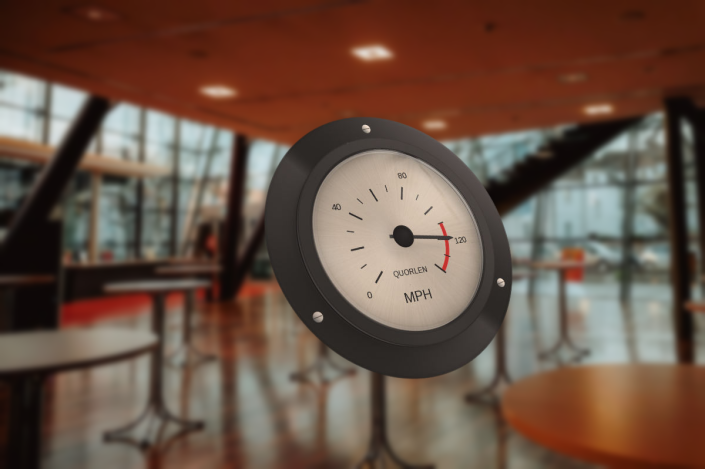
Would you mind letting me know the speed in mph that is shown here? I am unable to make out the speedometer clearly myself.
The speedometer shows 120 mph
